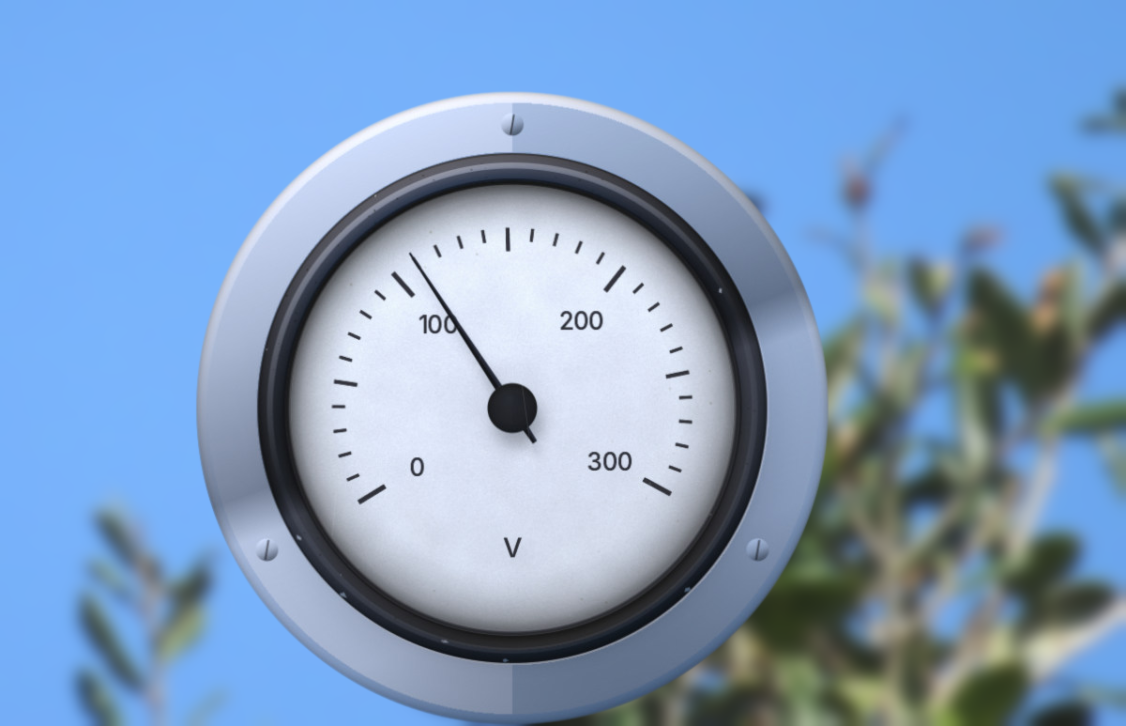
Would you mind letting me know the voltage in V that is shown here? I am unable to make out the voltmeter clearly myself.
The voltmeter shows 110 V
